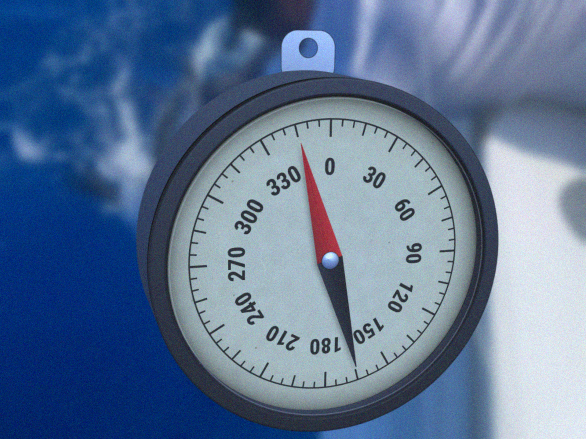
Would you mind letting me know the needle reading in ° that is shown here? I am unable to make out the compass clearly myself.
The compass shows 345 °
